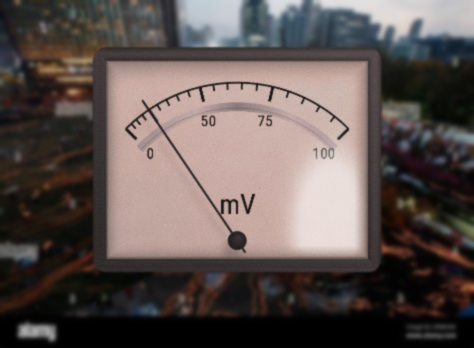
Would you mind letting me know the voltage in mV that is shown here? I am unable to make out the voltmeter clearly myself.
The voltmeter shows 25 mV
